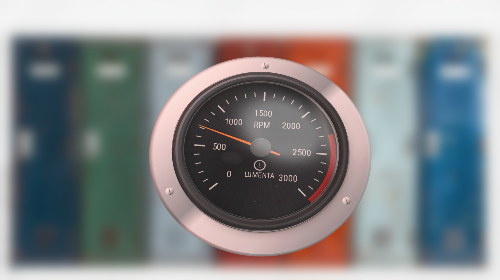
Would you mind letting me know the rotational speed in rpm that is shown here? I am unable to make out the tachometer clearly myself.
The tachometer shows 700 rpm
